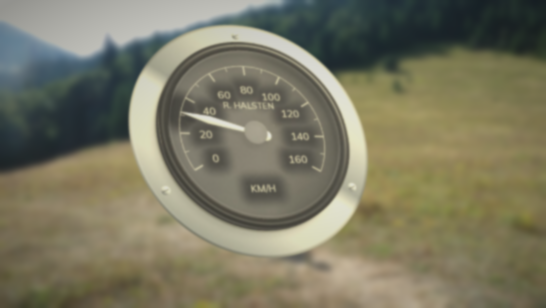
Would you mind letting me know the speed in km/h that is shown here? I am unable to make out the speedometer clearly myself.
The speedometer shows 30 km/h
